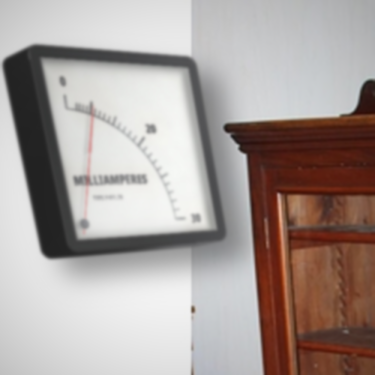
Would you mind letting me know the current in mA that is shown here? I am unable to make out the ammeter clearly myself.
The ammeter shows 10 mA
